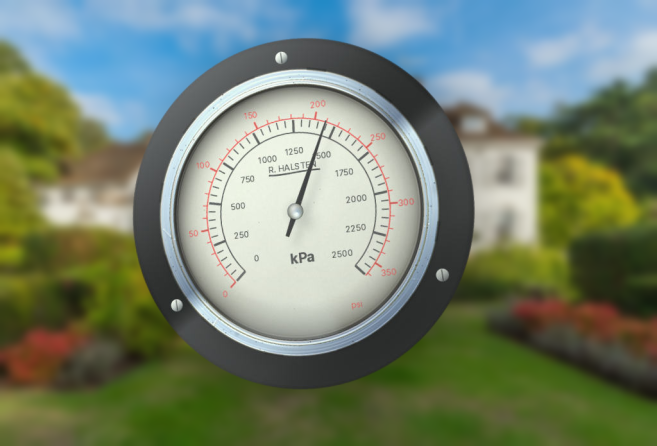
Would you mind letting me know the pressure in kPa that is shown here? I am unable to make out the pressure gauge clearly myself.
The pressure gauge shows 1450 kPa
